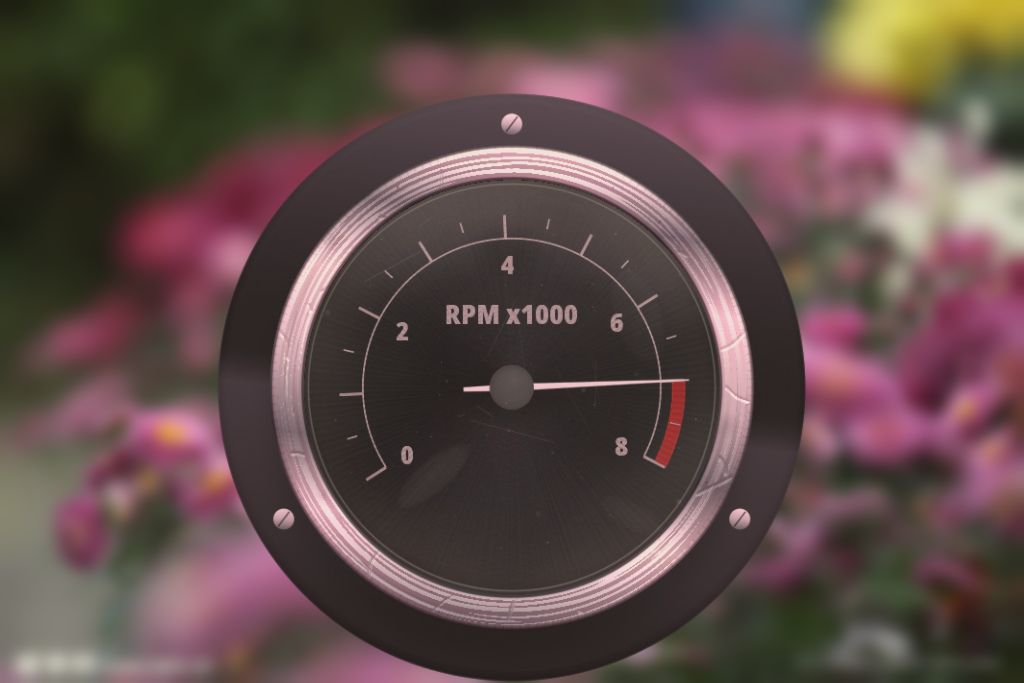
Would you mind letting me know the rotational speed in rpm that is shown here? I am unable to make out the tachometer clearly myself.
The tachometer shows 7000 rpm
